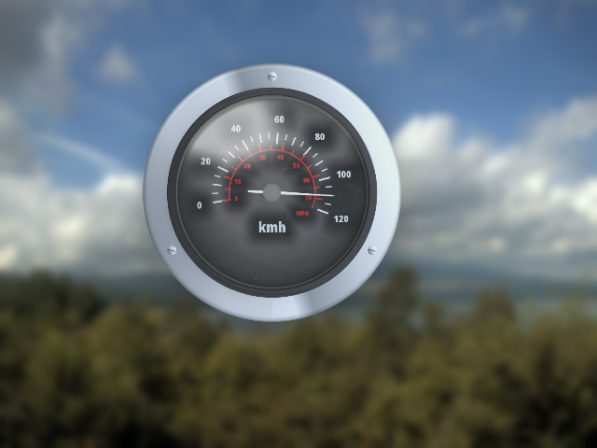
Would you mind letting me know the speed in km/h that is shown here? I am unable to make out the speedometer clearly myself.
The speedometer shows 110 km/h
